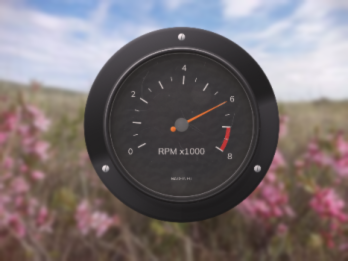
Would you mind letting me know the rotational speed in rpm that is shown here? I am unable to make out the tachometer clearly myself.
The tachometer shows 6000 rpm
